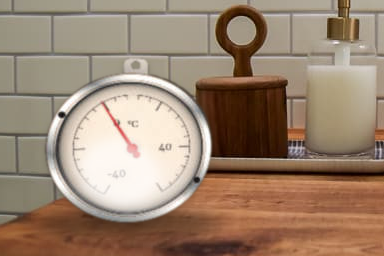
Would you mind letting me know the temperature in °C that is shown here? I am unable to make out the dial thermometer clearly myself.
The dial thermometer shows 0 °C
